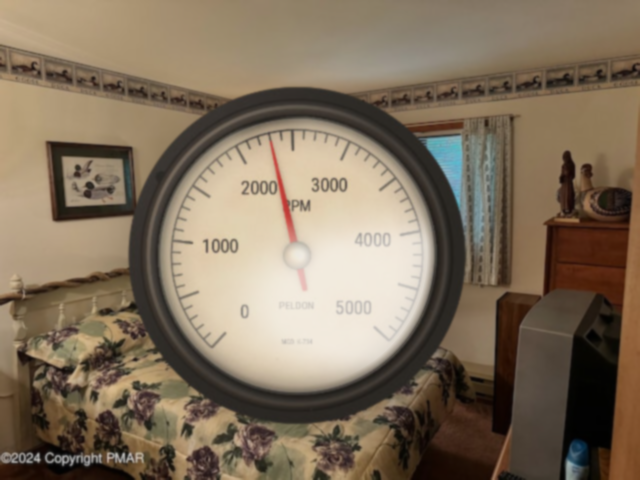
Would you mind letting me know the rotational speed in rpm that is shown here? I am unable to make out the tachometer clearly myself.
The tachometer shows 2300 rpm
